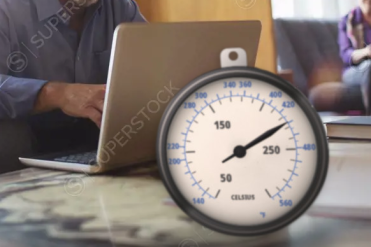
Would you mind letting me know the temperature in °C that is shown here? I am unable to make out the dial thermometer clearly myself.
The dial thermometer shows 225 °C
